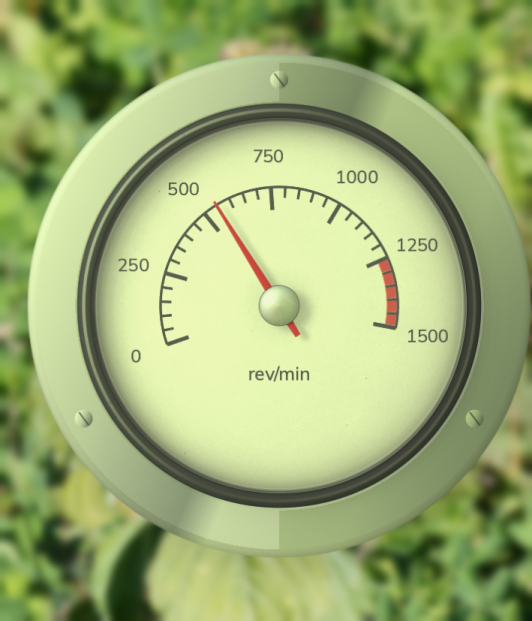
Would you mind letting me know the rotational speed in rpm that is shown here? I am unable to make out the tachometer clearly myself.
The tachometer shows 550 rpm
